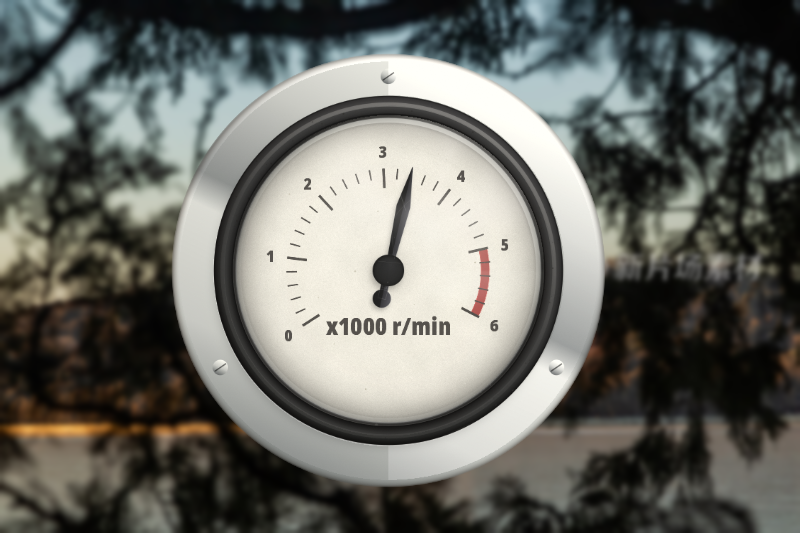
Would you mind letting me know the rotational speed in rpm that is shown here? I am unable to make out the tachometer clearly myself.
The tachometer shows 3400 rpm
